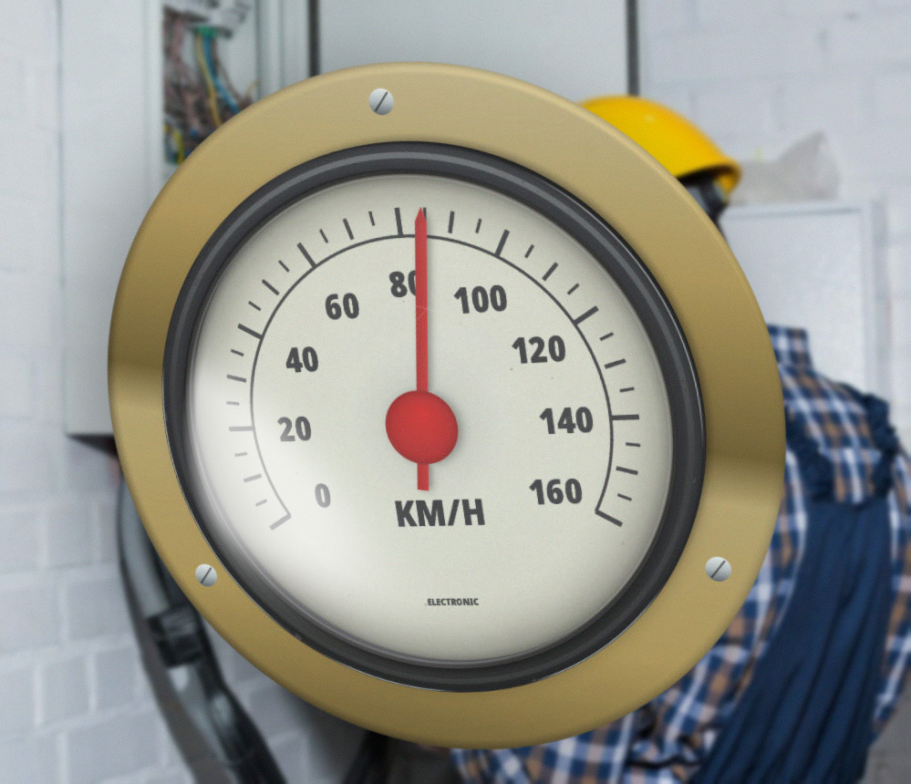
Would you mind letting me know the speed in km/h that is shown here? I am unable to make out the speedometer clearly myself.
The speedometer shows 85 km/h
